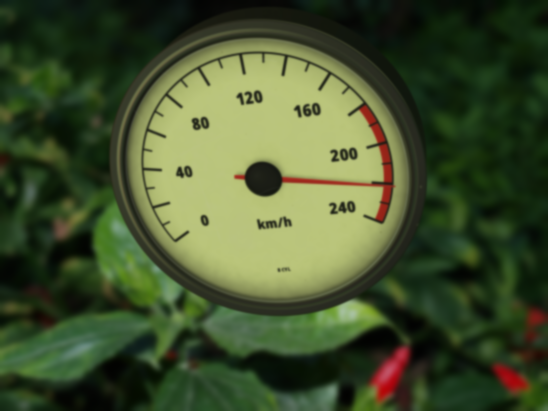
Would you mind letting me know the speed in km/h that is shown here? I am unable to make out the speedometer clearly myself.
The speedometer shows 220 km/h
